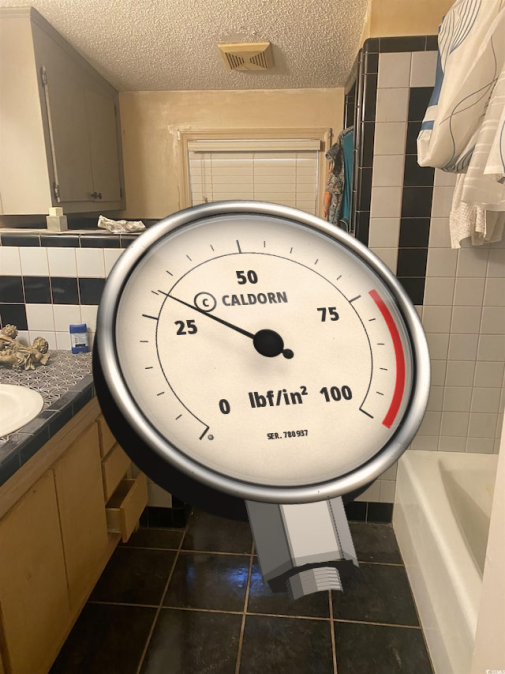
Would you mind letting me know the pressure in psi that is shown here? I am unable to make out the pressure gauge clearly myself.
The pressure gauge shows 30 psi
